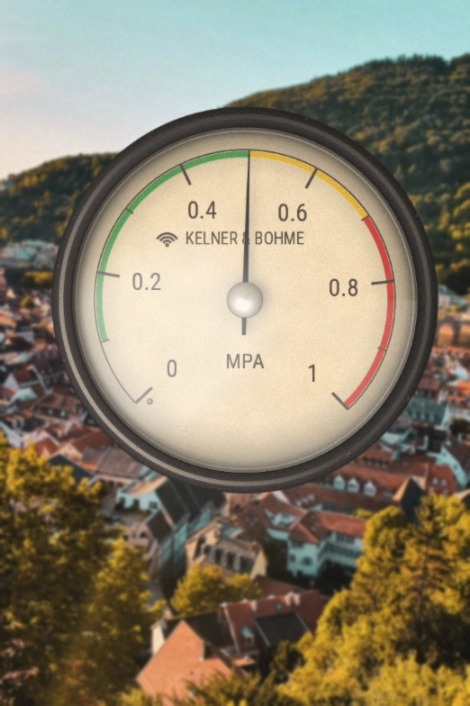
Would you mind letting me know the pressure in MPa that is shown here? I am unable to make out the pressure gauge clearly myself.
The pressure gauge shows 0.5 MPa
